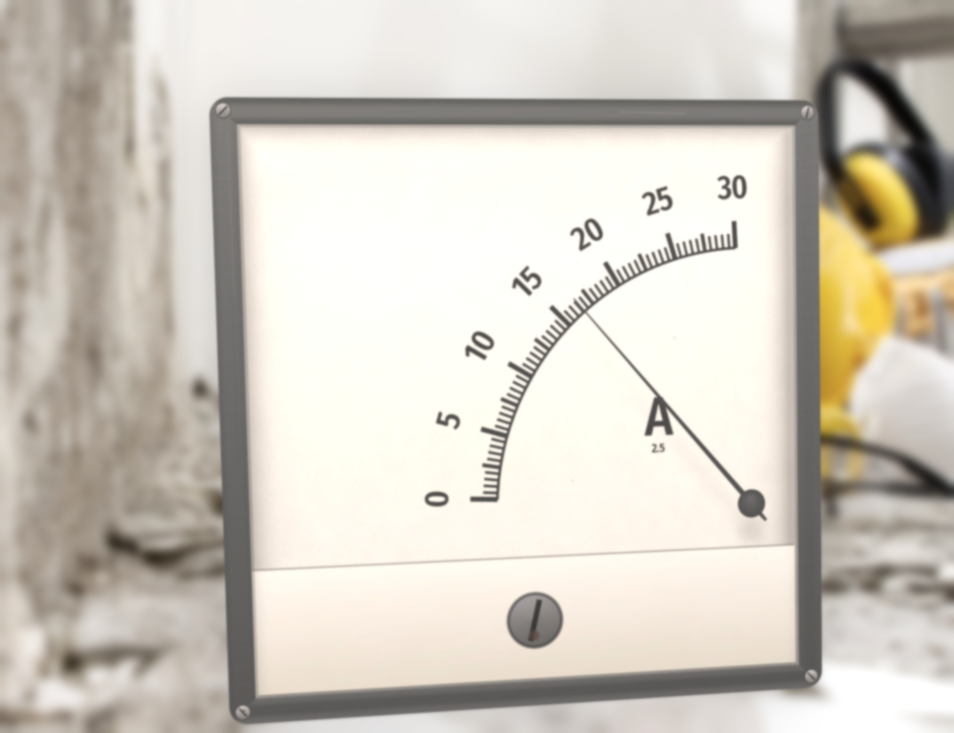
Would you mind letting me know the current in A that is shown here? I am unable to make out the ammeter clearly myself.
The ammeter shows 16.5 A
